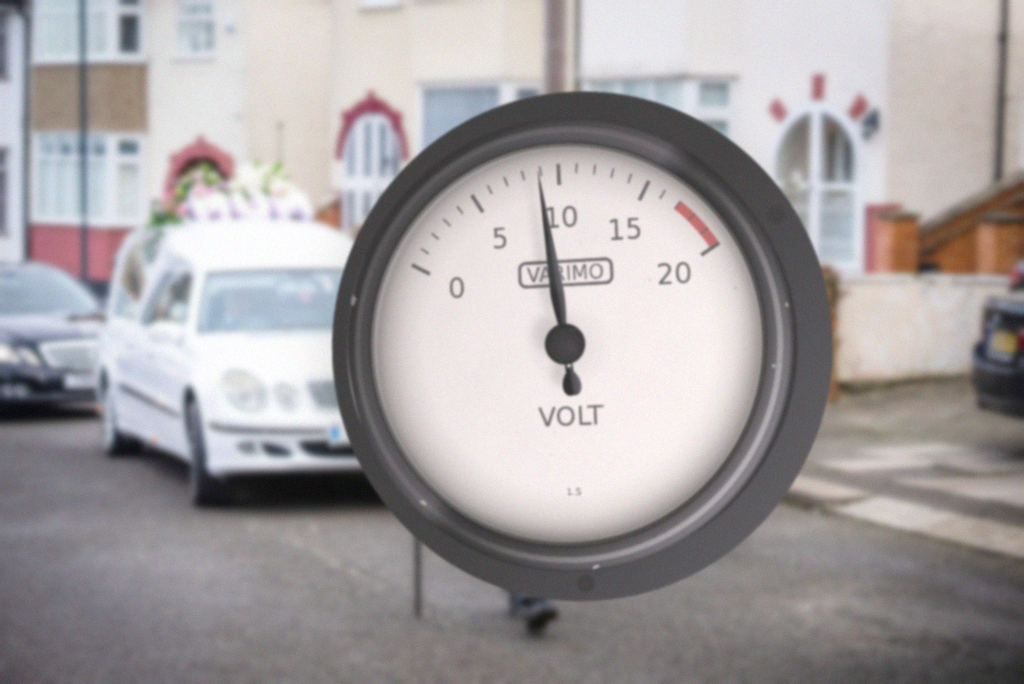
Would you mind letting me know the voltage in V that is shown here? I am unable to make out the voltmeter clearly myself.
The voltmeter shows 9 V
